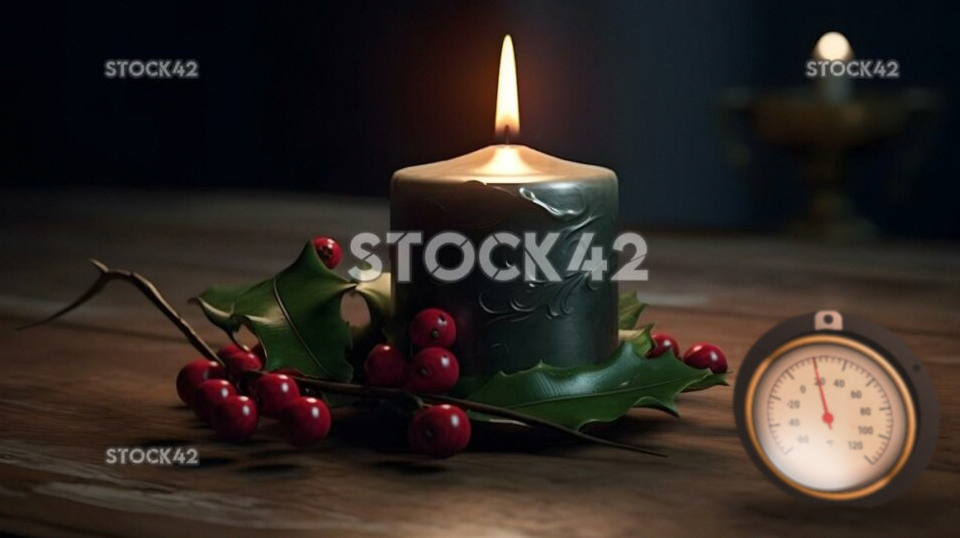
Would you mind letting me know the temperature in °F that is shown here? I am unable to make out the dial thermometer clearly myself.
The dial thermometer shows 20 °F
